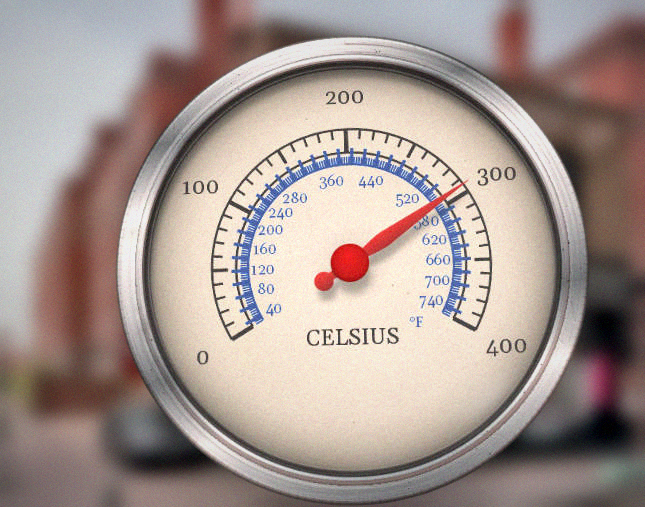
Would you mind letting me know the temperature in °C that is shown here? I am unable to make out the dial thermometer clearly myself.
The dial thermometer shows 295 °C
